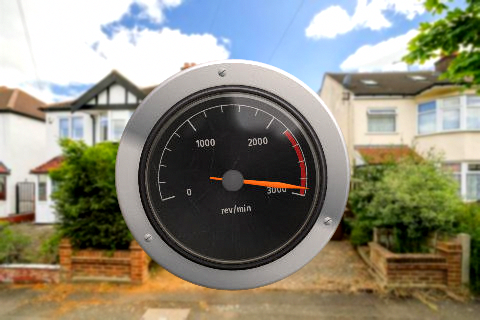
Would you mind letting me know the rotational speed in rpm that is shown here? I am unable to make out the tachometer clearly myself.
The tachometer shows 2900 rpm
